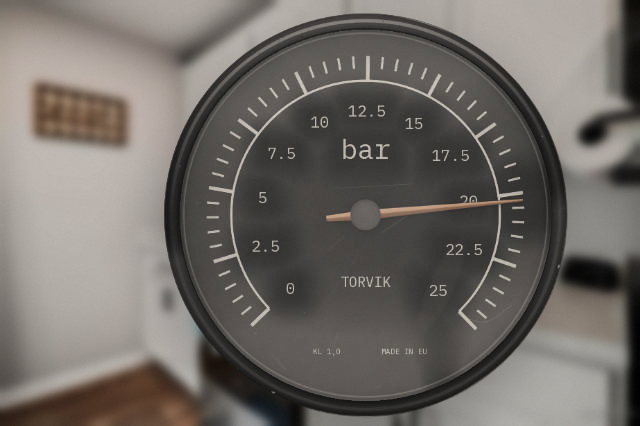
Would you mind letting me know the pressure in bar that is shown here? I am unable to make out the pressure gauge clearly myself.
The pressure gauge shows 20.25 bar
